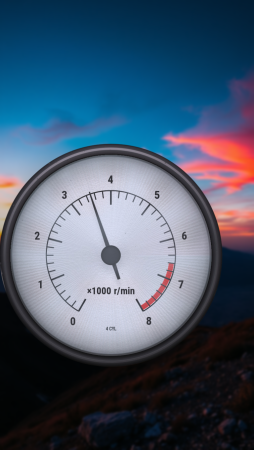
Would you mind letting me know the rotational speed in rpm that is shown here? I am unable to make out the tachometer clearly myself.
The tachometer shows 3500 rpm
